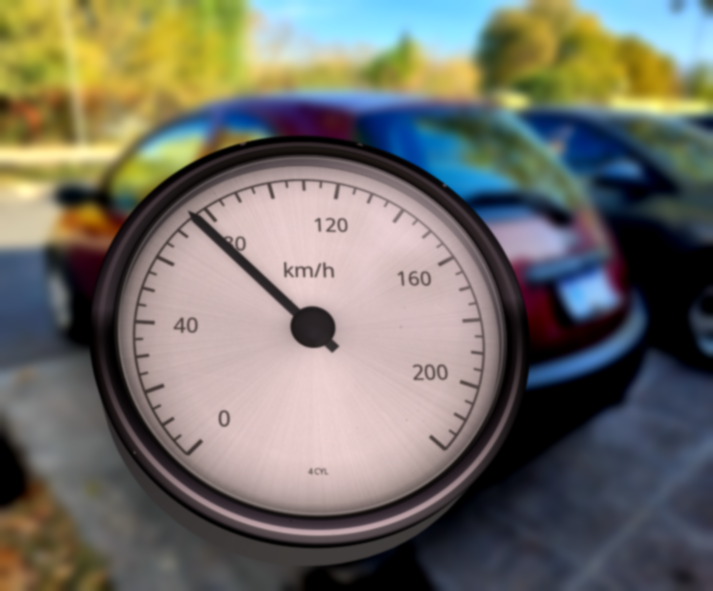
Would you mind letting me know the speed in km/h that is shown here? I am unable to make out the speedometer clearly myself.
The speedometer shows 75 km/h
